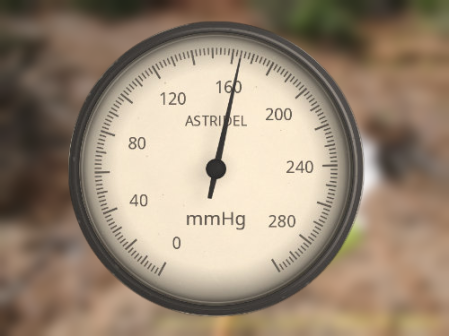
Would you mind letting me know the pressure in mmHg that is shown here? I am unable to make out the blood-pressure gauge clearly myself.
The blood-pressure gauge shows 164 mmHg
